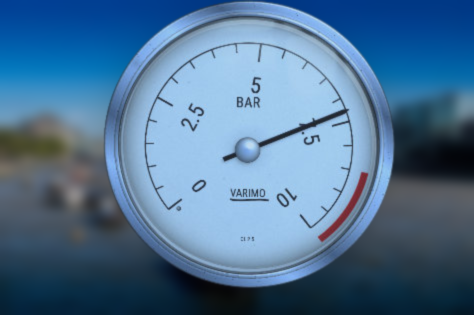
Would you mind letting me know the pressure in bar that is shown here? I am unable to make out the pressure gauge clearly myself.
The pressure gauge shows 7.25 bar
